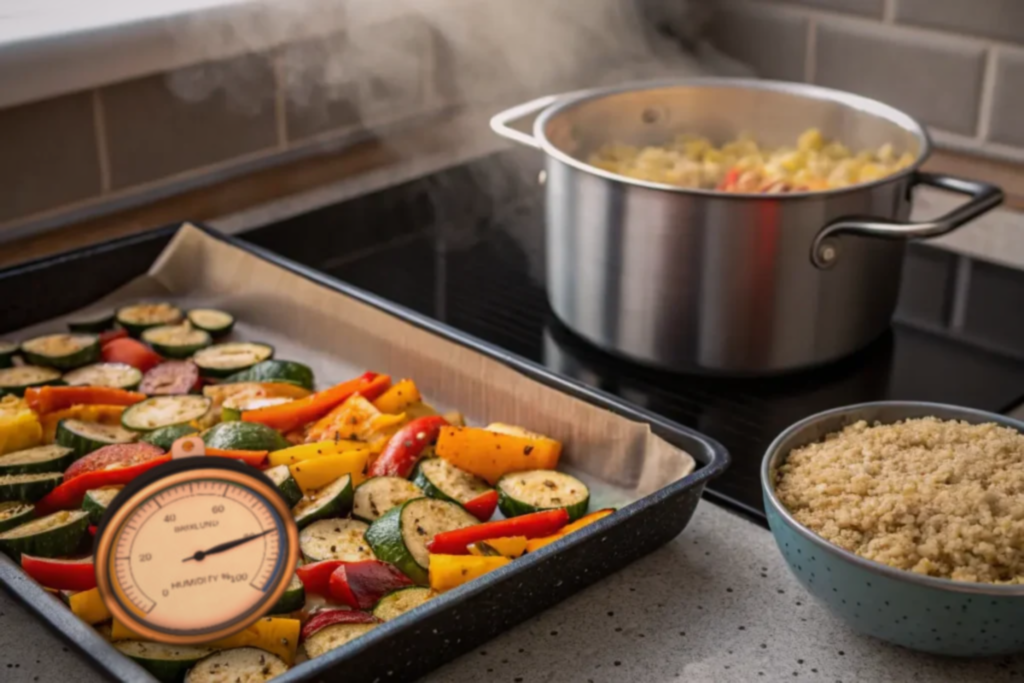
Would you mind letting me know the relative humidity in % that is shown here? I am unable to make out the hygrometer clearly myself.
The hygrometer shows 80 %
